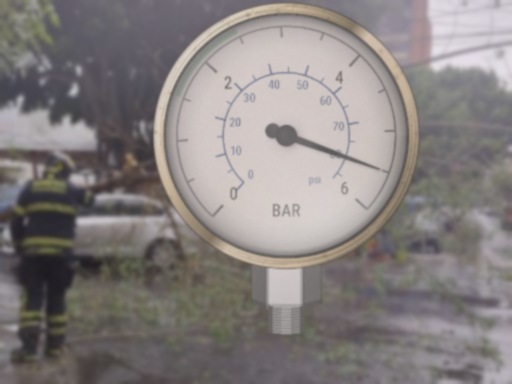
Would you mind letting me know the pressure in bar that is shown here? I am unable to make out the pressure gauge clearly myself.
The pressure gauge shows 5.5 bar
